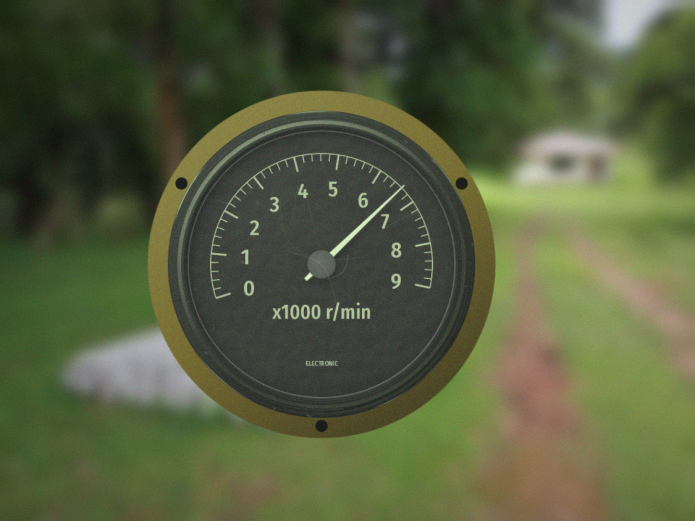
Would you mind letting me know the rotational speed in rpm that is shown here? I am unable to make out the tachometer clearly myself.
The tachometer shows 6600 rpm
